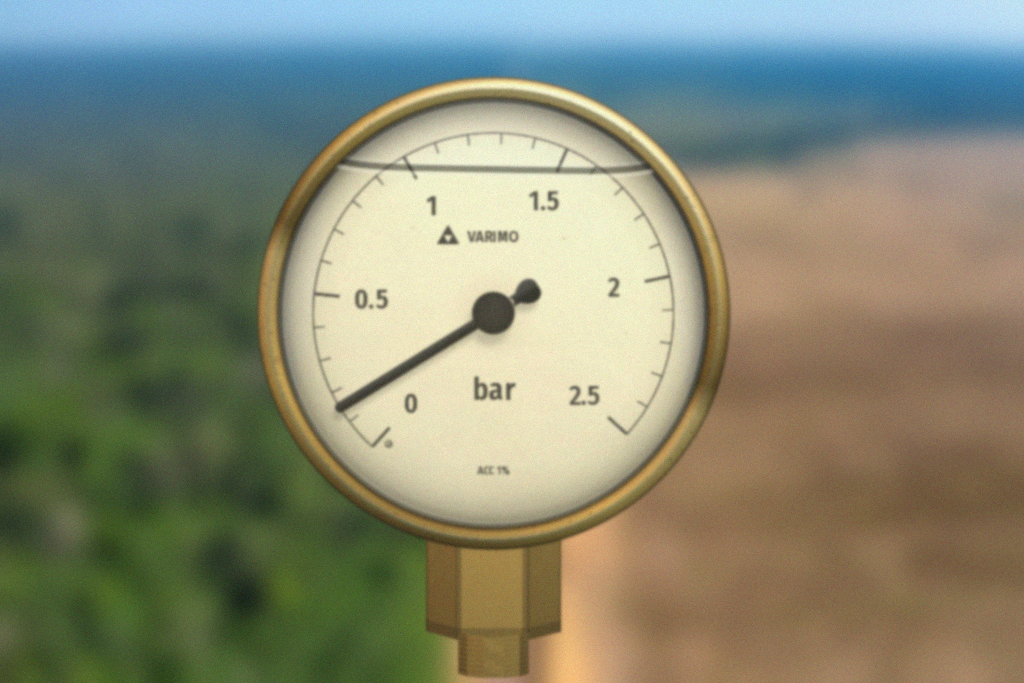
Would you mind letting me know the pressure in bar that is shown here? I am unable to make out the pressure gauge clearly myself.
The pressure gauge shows 0.15 bar
